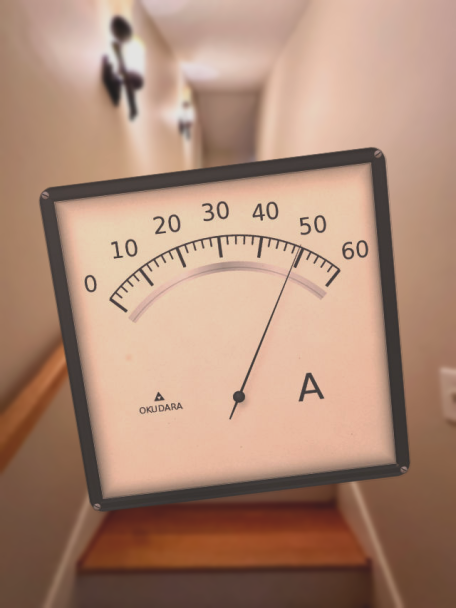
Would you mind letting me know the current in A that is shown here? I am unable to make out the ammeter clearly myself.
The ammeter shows 49 A
